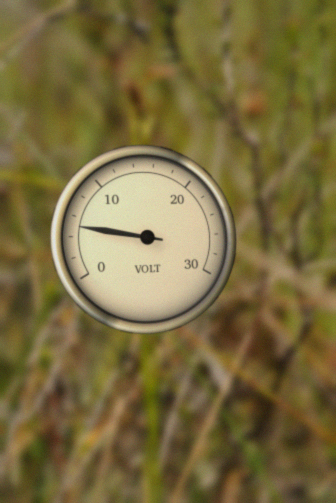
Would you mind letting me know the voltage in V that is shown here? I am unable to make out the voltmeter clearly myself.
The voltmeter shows 5 V
